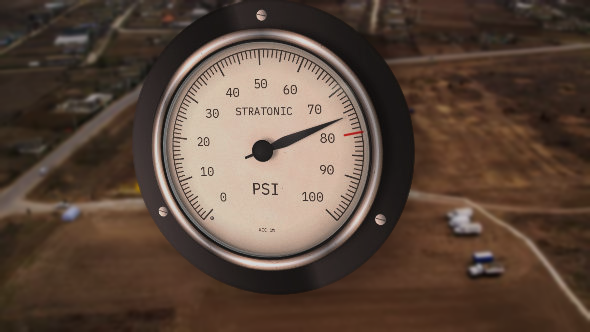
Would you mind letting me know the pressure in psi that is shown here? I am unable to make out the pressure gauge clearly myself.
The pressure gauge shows 76 psi
